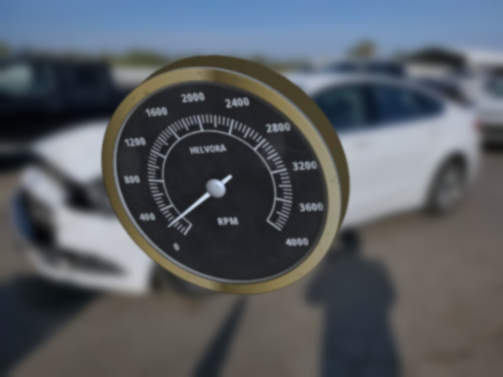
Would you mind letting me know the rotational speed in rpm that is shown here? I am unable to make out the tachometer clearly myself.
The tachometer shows 200 rpm
